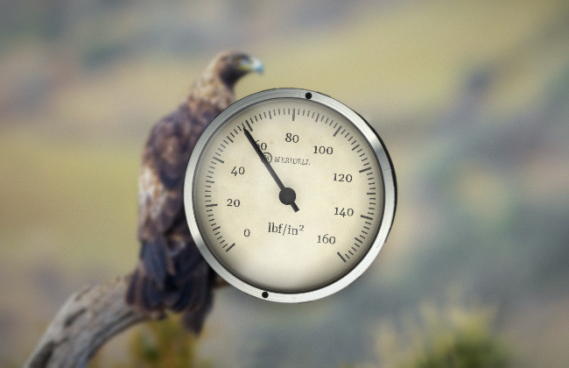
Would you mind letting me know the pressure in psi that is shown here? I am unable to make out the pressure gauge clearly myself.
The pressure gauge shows 58 psi
